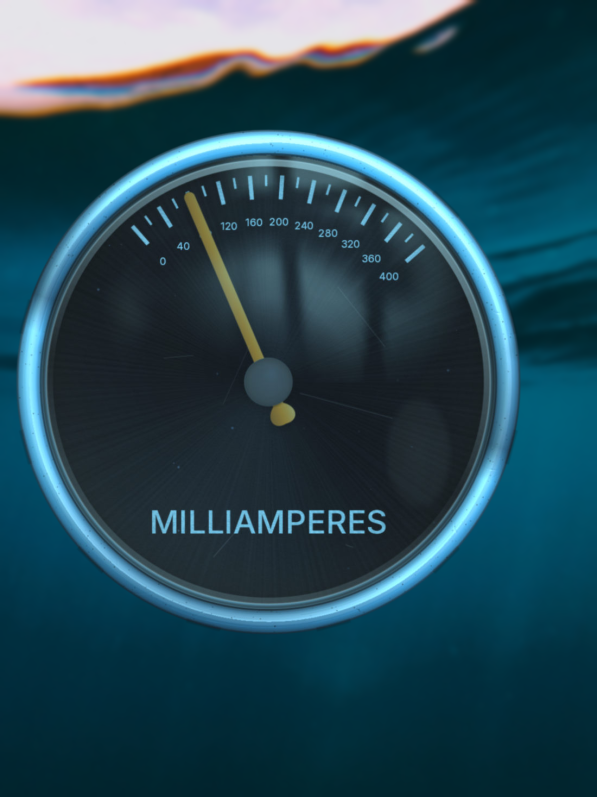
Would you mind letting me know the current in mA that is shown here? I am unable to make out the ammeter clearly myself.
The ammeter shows 80 mA
